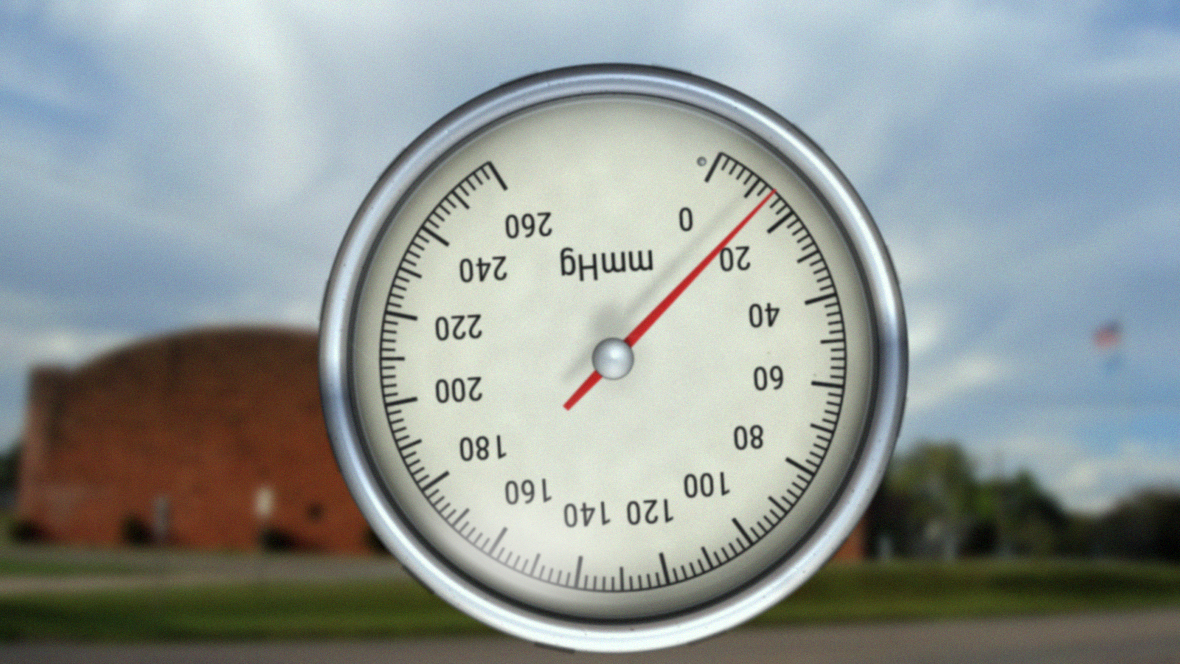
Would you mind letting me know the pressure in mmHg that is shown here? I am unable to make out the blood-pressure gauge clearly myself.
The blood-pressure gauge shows 14 mmHg
